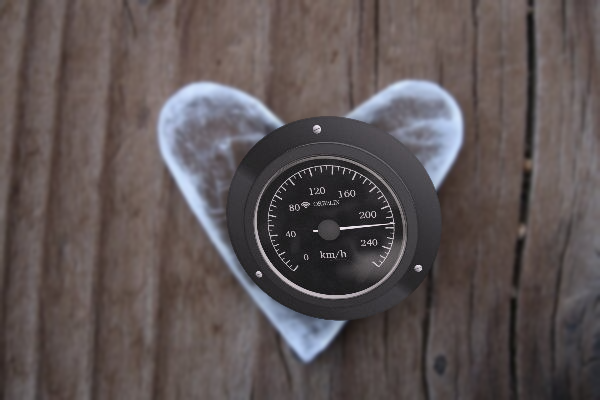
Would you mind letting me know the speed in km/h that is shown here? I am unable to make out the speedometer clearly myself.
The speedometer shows 215 km/h
